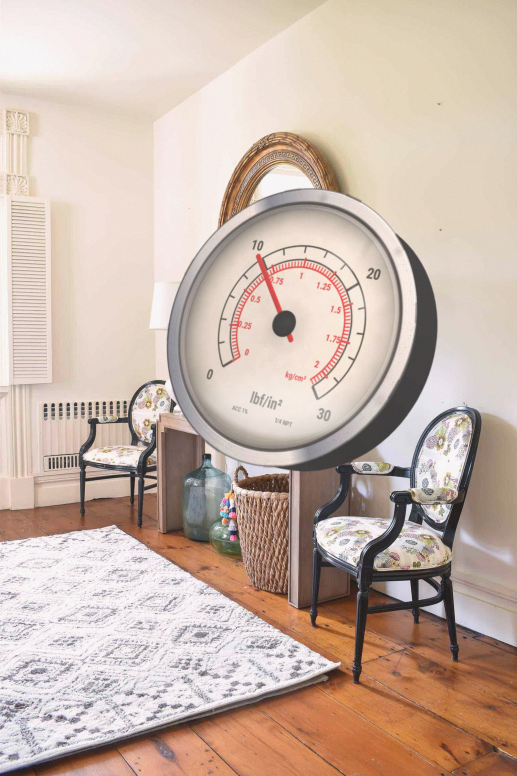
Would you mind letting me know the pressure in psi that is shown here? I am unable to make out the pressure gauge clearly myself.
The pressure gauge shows 10 psi
